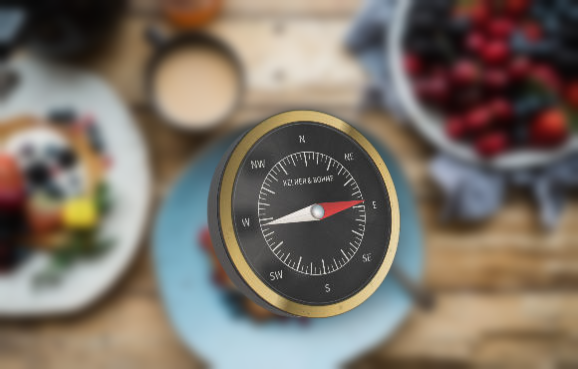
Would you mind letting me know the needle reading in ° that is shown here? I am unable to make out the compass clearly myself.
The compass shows 85 °
